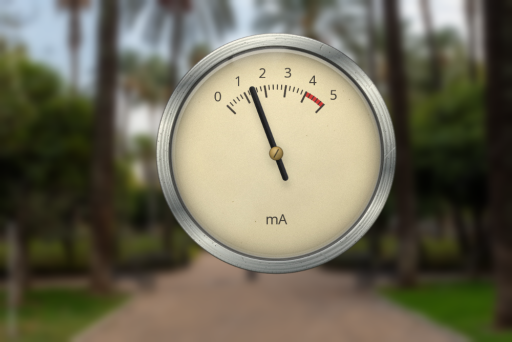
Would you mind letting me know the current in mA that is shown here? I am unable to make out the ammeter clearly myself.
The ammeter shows 1.4 mA
